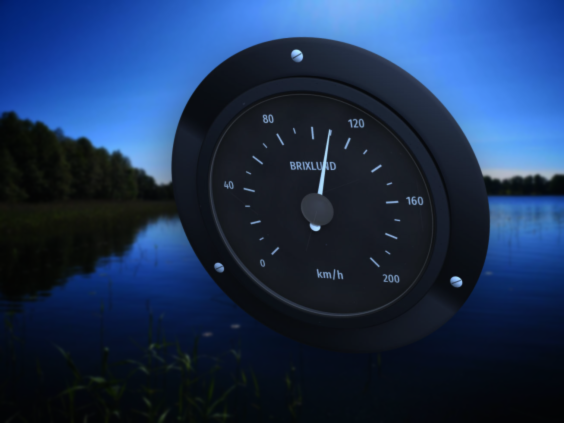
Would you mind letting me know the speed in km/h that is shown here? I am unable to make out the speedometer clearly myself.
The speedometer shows 110 km/h
